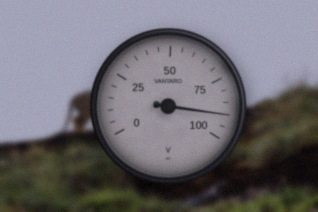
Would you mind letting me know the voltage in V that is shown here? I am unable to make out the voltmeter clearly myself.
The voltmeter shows 90 V
